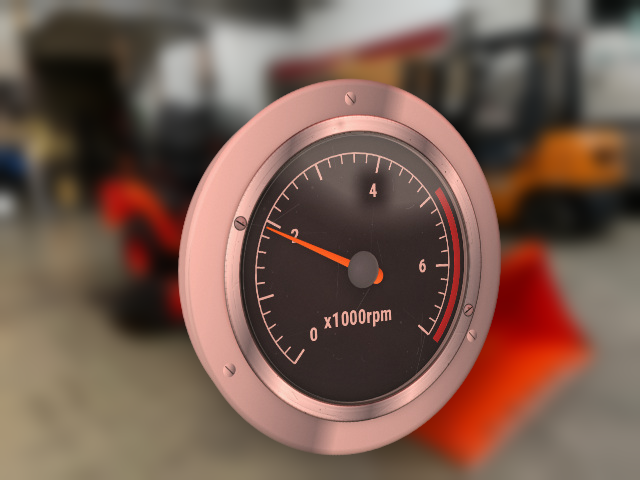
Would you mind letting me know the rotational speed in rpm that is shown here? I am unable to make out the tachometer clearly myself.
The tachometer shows 1900 rpm
